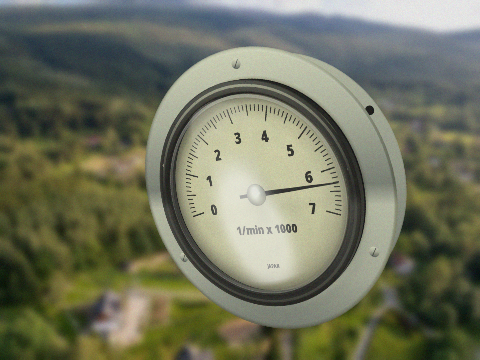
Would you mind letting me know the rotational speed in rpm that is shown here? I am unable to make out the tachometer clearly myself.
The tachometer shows 6300 rpm
